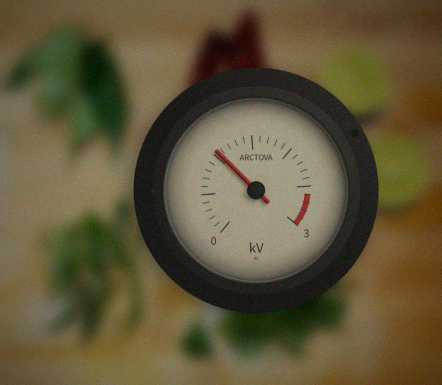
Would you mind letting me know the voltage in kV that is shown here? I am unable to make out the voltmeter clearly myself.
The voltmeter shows 1.05 kV
